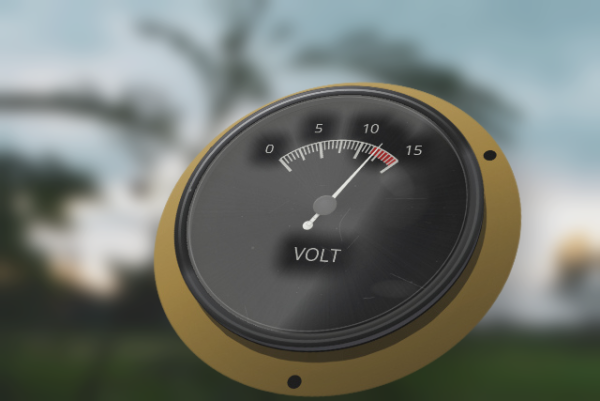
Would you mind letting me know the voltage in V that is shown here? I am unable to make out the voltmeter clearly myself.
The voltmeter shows 12.5 V
